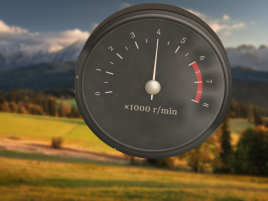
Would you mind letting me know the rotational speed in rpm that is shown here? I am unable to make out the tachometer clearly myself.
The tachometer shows 4000 rpm
